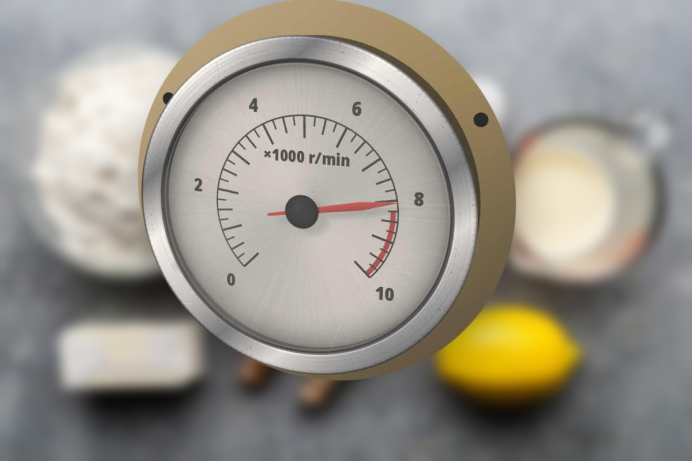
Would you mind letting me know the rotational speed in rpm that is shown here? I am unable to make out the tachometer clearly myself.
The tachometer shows 8000 rpm
